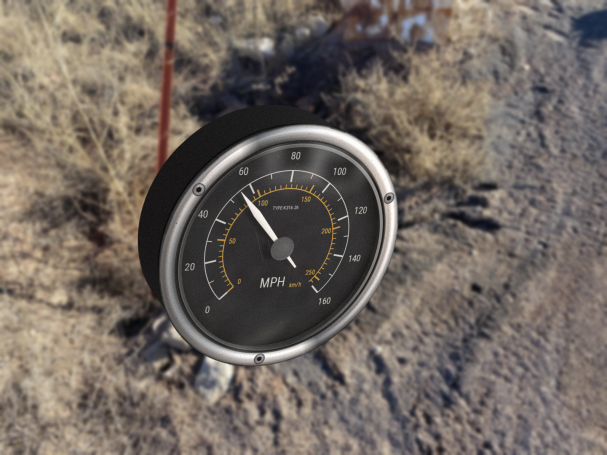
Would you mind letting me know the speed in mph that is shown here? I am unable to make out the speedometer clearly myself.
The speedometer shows 55 mph
